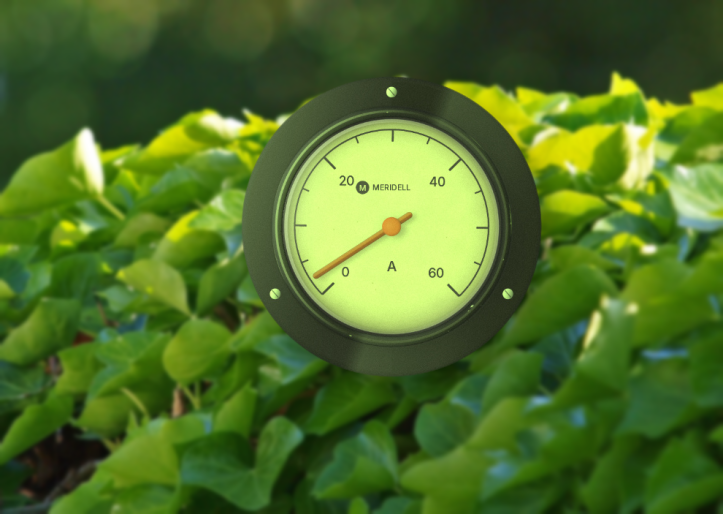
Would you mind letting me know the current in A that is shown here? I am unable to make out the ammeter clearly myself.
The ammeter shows 2.5 A
